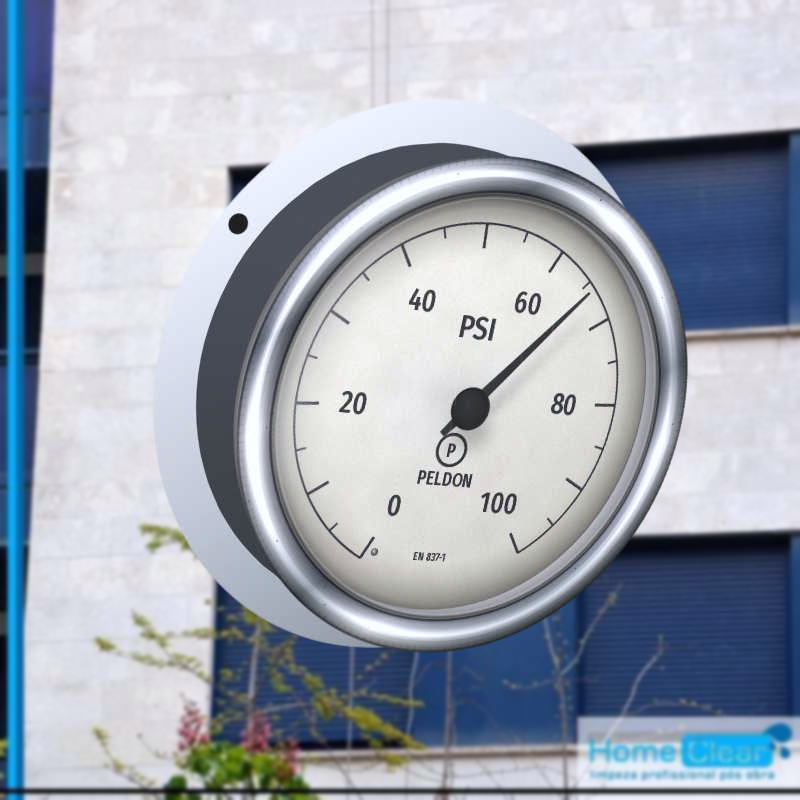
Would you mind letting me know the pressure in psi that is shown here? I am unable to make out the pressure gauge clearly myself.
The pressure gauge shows 65 psi
